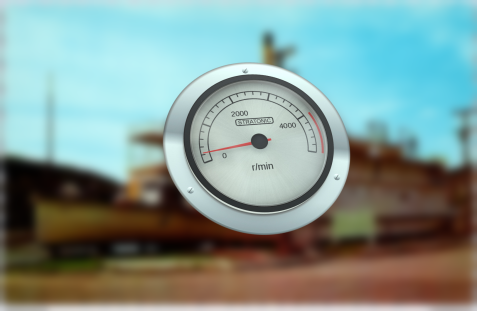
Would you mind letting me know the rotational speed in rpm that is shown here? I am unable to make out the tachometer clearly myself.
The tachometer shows 200 rpm
